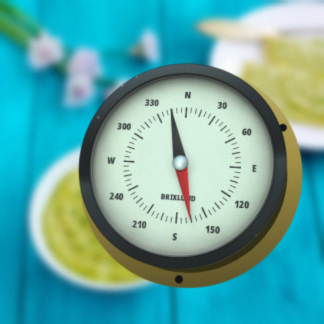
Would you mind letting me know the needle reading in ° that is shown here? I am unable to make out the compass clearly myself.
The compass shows 165 °
